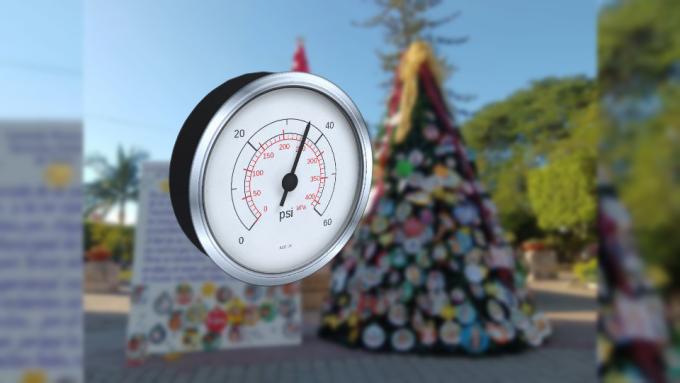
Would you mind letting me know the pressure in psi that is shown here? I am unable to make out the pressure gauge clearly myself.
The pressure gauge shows 35 psi
